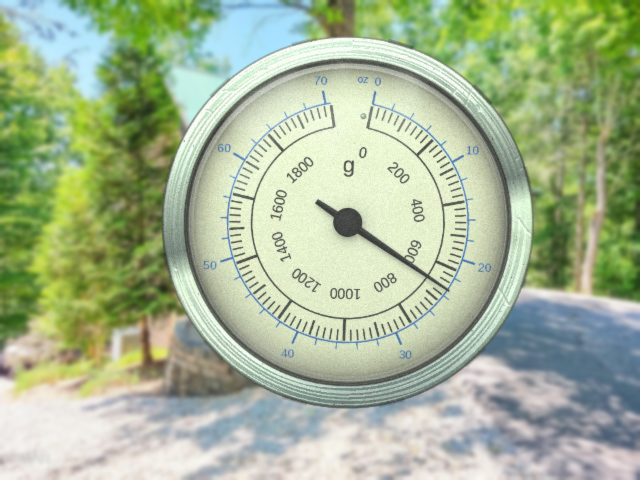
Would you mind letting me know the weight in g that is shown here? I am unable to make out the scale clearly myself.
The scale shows 660 g
